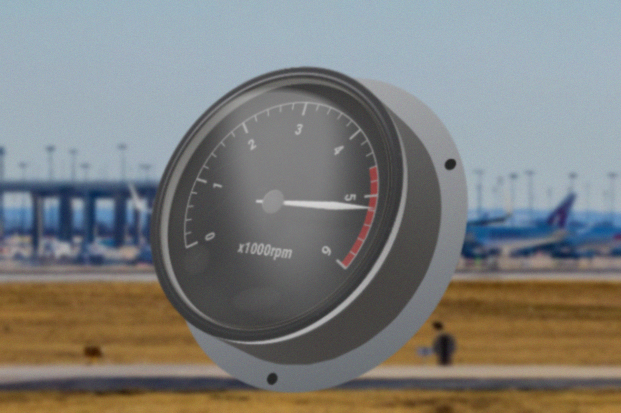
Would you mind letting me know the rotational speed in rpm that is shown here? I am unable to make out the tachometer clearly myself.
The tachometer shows 5200 rpm
